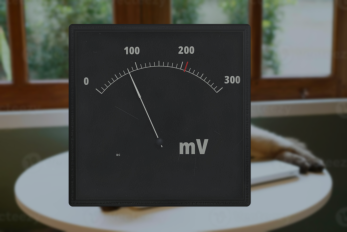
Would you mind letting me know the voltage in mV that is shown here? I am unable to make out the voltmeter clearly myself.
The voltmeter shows 80 mV
